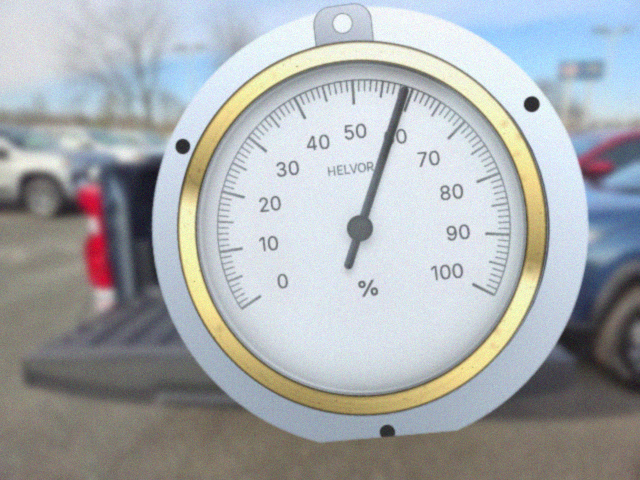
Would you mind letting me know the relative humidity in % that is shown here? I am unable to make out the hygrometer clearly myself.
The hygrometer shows 59 %
